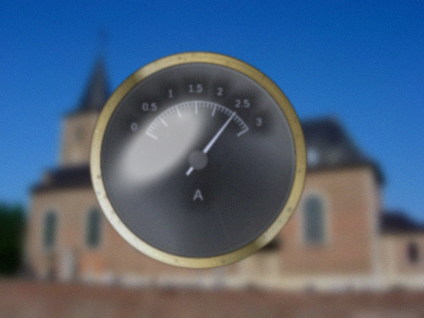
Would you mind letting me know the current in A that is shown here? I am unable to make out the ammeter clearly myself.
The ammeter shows 2.5 A
